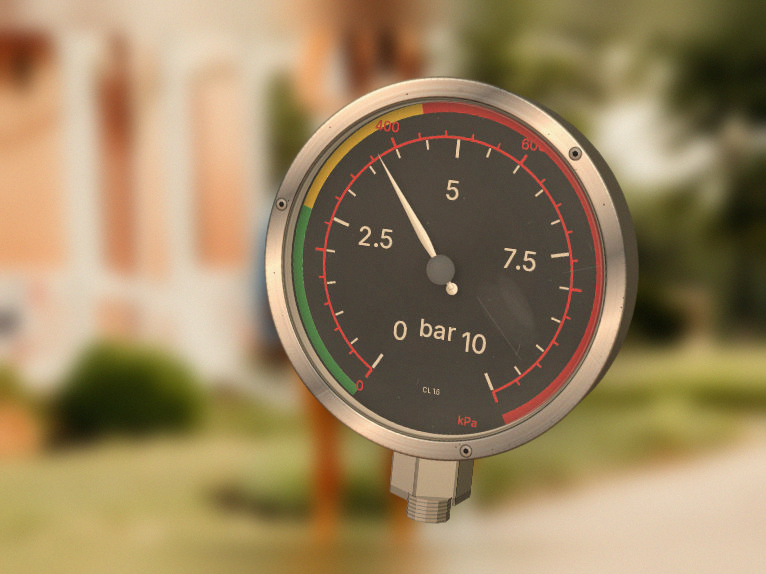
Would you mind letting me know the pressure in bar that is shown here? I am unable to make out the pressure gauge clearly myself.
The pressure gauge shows 3.75 bar
